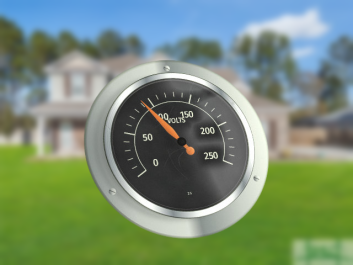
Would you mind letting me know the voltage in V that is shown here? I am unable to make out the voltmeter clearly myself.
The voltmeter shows 90 V
